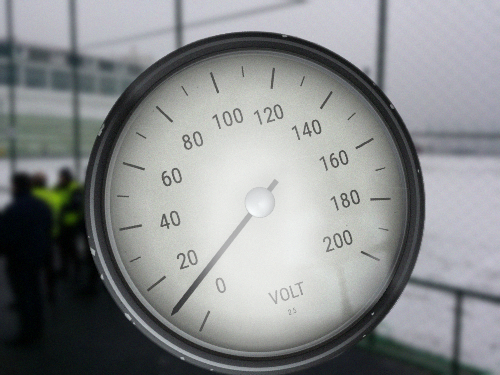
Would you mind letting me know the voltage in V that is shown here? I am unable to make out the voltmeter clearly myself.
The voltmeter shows 10 V
